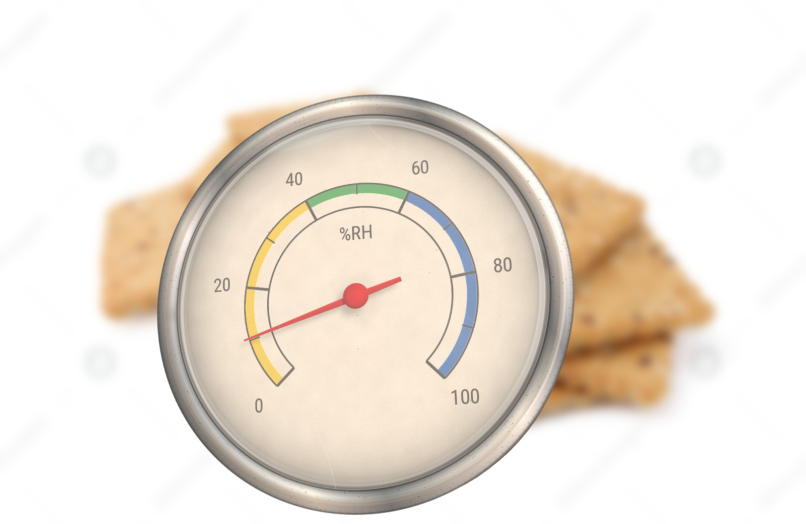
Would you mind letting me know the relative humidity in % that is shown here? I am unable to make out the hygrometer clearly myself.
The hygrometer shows 10 %
